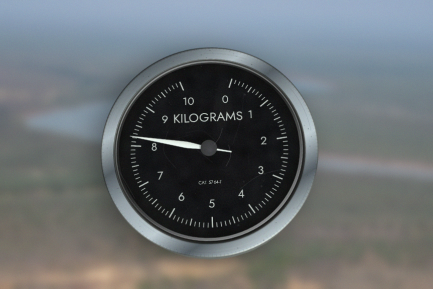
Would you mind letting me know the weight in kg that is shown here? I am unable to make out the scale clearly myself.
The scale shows 8.2 kg
